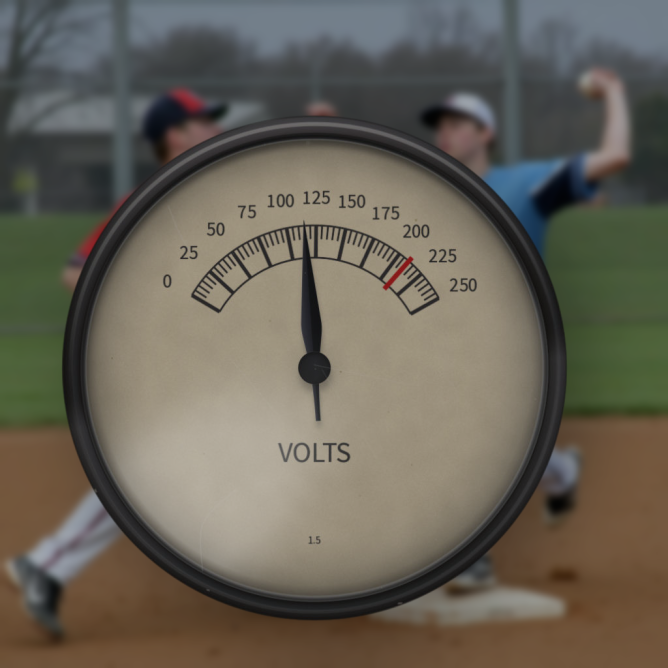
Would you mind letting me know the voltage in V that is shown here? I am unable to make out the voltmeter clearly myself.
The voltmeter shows 115 V
